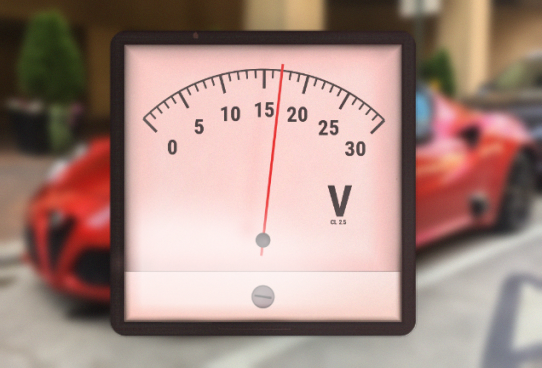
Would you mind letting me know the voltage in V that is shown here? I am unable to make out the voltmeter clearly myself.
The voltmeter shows 17 V
